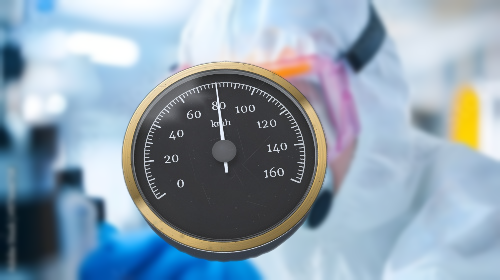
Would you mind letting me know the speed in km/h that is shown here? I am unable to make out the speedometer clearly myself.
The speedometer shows 80 km/h
